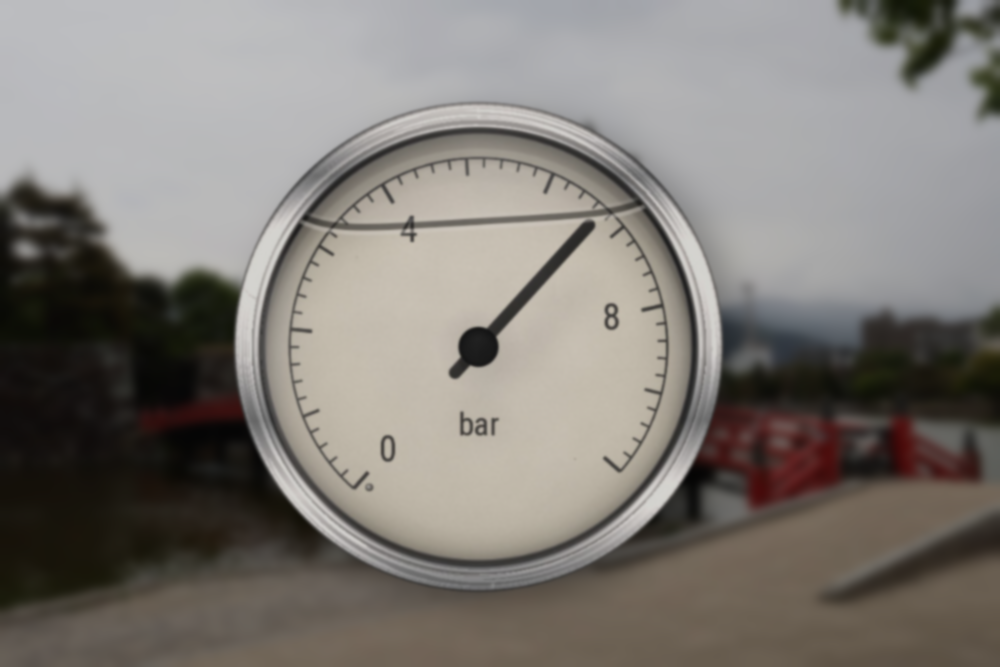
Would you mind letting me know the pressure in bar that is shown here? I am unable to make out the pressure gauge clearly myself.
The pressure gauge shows 6.7 bar
